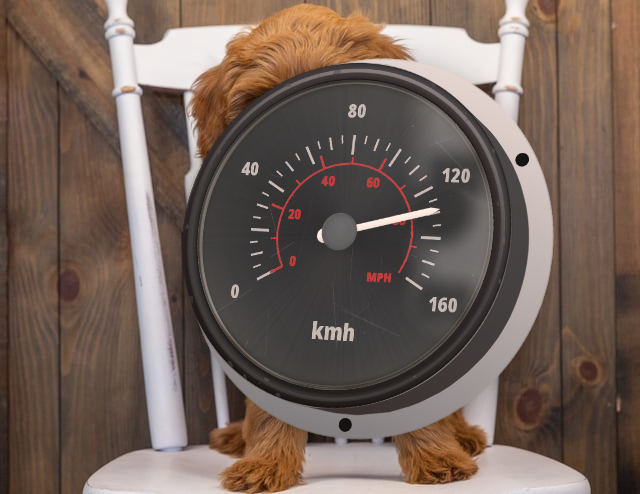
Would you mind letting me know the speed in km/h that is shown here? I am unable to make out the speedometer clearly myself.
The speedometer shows 130 km/h
